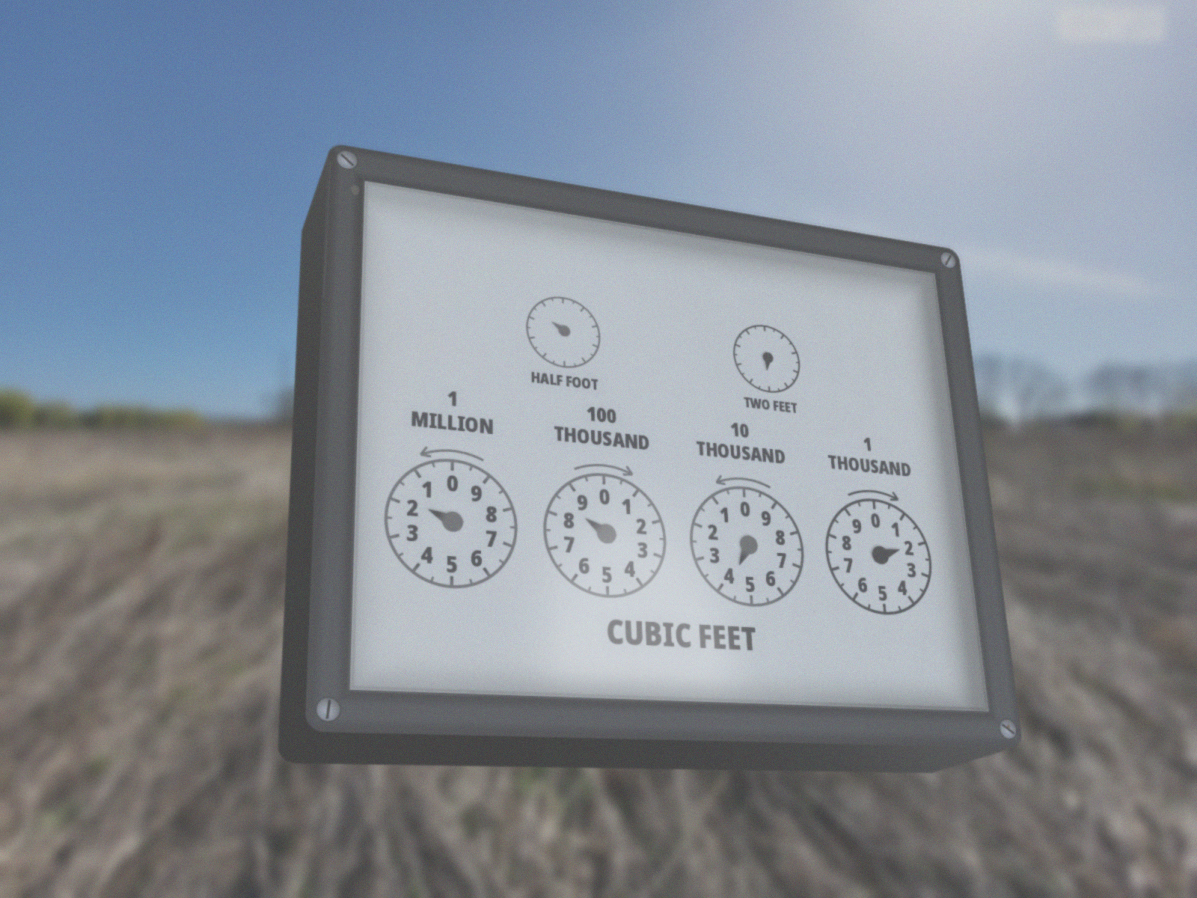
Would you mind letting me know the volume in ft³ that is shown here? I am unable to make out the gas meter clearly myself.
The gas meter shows 184200 ft³
